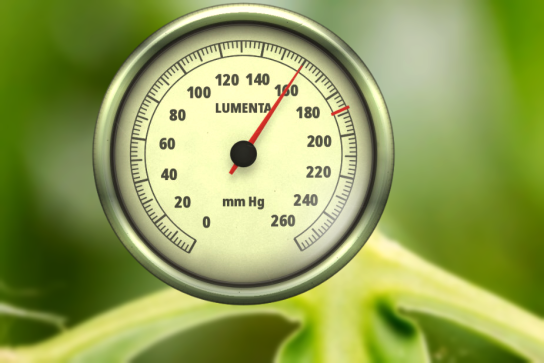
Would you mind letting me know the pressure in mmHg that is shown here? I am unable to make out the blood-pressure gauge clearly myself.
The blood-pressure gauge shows 160 mmHg
